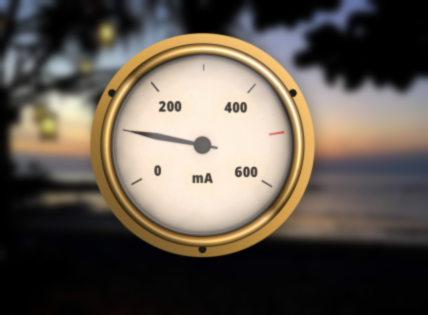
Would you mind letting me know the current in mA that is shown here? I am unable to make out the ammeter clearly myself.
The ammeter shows 100 mA
